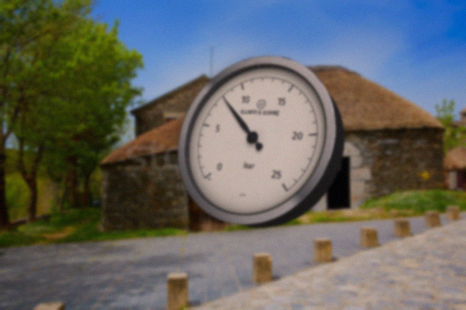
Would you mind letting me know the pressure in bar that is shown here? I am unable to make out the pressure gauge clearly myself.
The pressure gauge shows 8 bar
